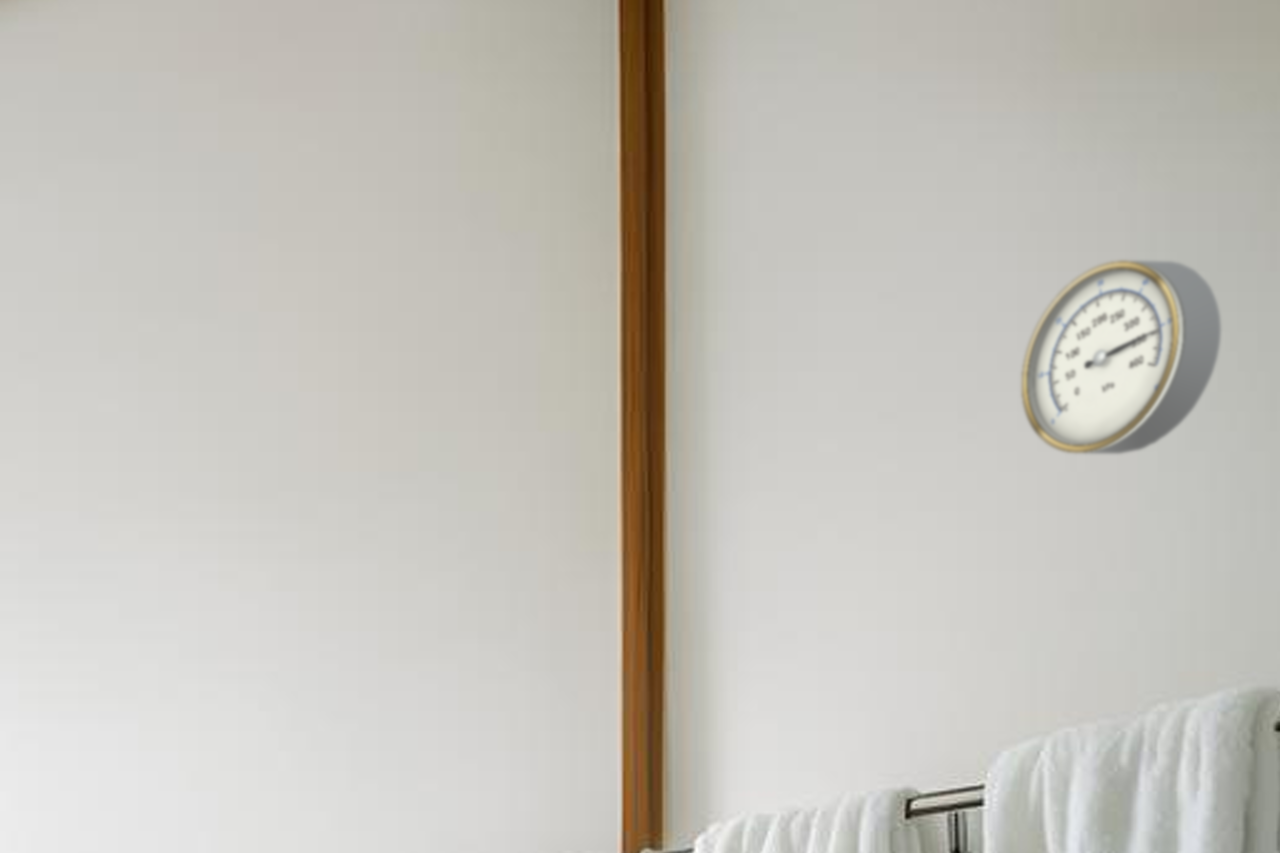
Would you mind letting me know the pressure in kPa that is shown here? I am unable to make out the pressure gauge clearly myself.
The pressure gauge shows 350 kPa
